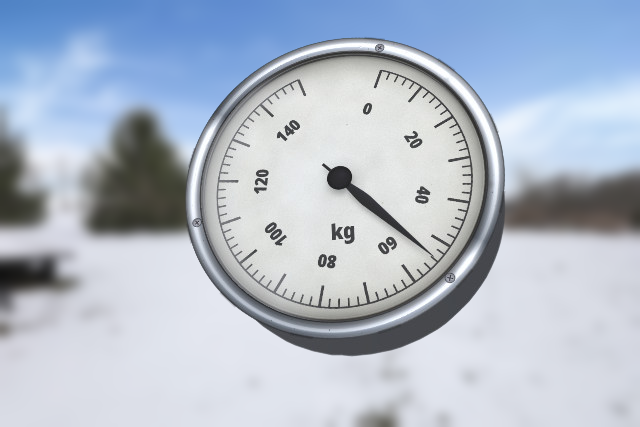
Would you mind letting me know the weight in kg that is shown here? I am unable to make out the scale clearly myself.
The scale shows 54 kg
